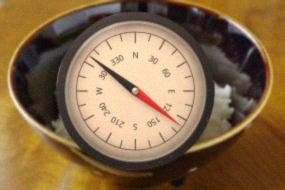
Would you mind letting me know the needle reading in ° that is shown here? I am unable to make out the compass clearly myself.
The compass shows 127.5 °
